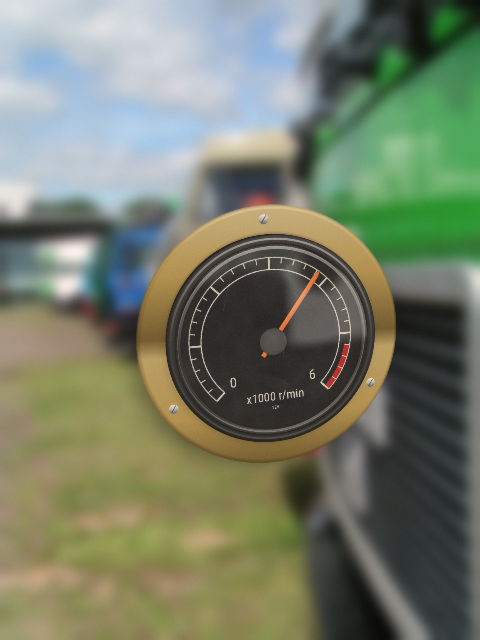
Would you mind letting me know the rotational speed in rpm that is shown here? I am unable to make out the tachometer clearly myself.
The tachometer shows 3800 rpm
